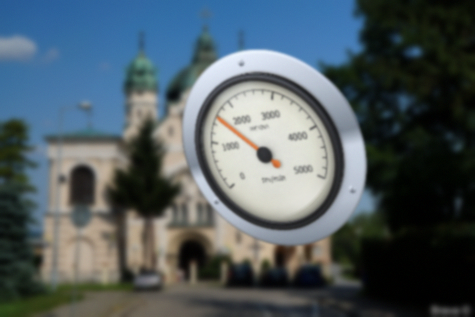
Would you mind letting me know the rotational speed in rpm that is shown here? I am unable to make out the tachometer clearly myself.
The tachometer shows 1600 rpm
